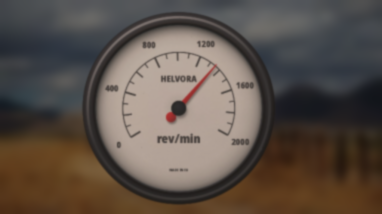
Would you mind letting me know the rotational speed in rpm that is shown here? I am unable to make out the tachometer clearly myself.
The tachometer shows 1350 rpm
